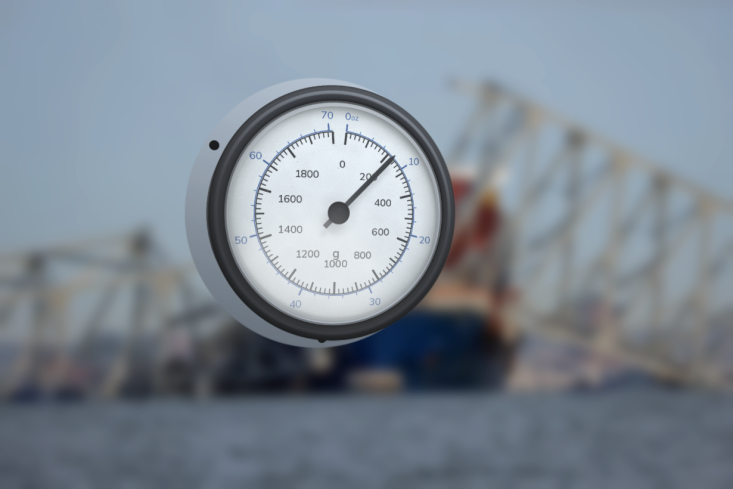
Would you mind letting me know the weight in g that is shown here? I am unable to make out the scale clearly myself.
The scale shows 220 g
